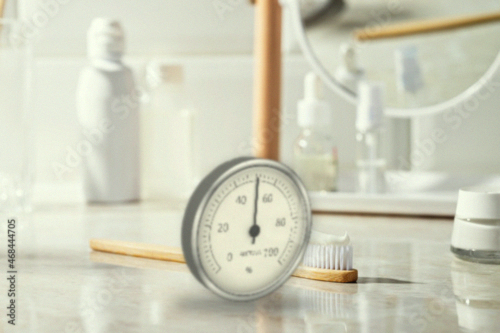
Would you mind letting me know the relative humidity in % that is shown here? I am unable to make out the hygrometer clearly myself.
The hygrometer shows 50 %
